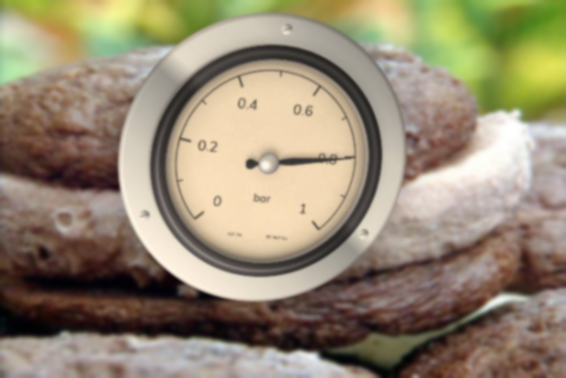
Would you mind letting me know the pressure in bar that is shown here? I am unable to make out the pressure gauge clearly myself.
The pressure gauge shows 0.8 bar
